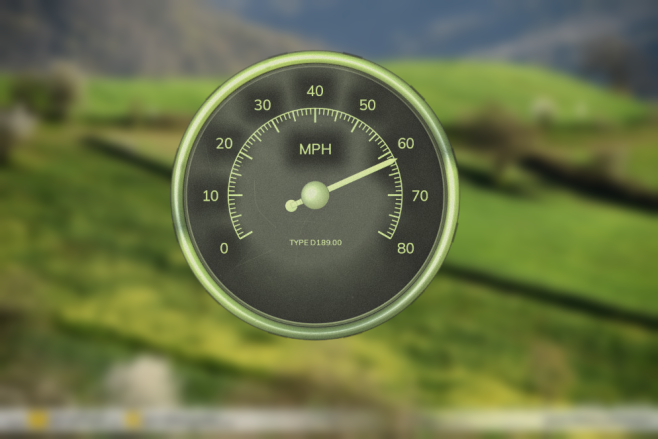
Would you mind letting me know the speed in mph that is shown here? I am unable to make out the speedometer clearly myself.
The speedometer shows 62 mph
